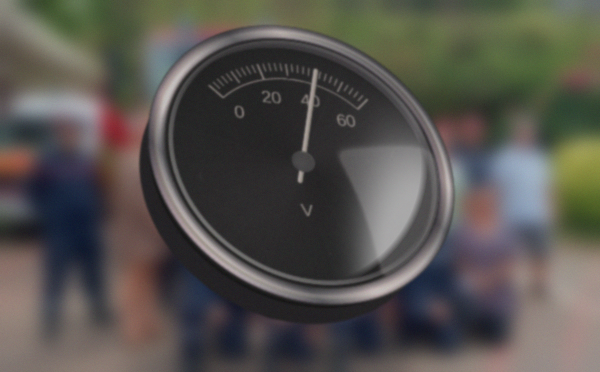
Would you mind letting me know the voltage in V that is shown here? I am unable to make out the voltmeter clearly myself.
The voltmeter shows 40 V
